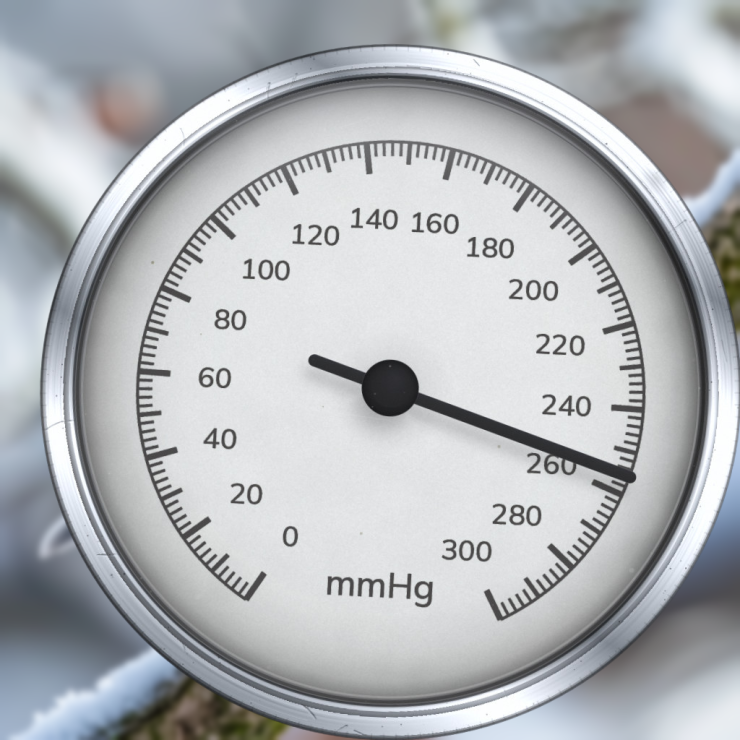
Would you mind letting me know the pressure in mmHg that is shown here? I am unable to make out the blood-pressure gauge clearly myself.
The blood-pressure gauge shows 256 mmHg
